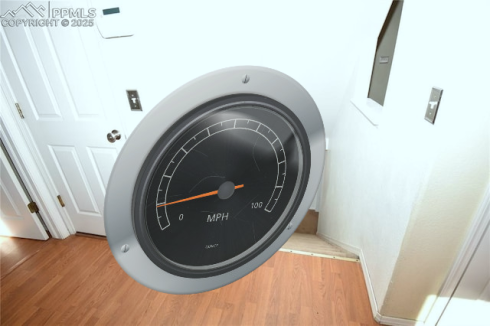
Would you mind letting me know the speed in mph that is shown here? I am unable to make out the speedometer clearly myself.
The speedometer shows 10 mph
